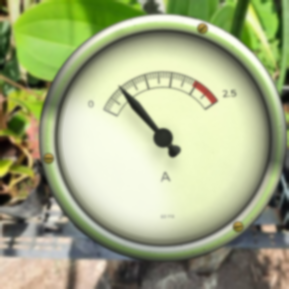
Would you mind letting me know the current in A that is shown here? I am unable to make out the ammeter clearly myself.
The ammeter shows 0.5 A
